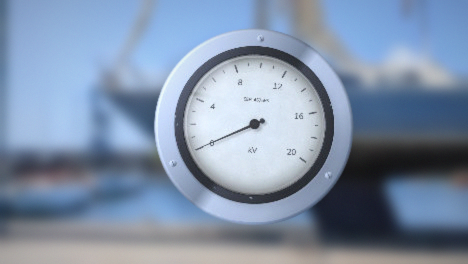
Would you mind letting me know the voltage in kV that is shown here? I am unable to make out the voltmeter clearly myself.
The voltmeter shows 0 kV
